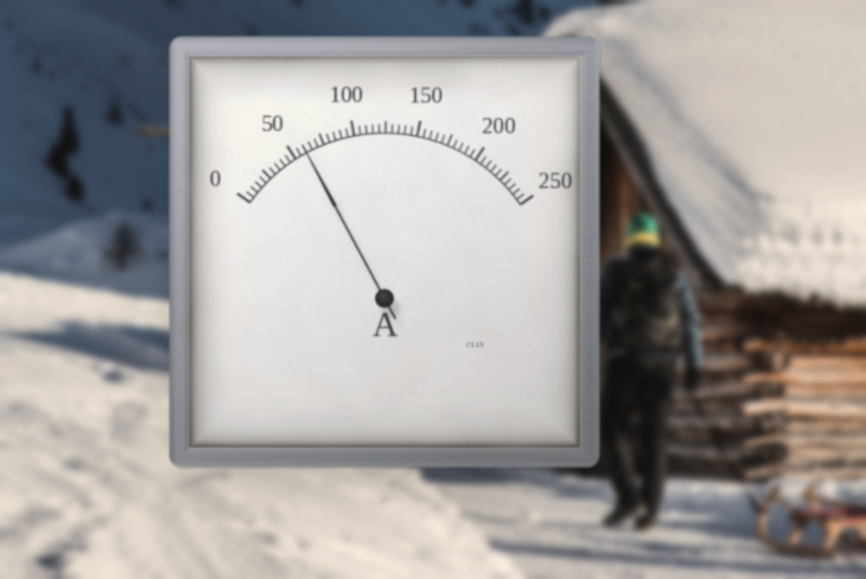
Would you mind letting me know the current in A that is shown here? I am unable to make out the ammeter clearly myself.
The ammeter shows 60 A
